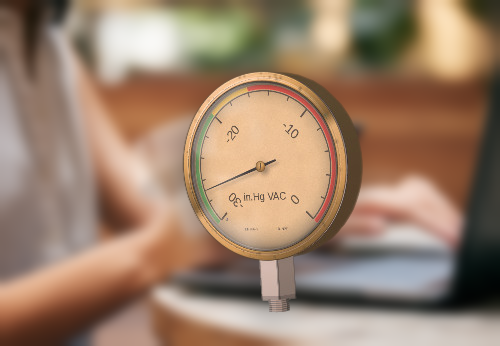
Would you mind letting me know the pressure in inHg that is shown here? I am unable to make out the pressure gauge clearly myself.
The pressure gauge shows -27 inHg
